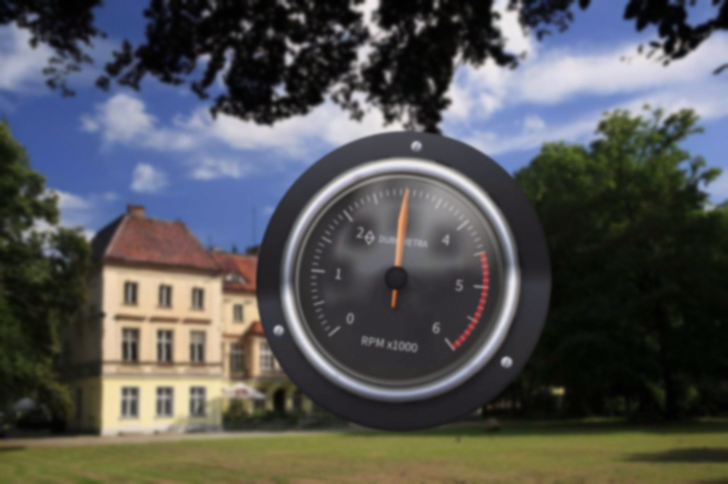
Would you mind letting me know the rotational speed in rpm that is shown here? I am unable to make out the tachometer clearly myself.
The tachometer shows 3000 rpm
